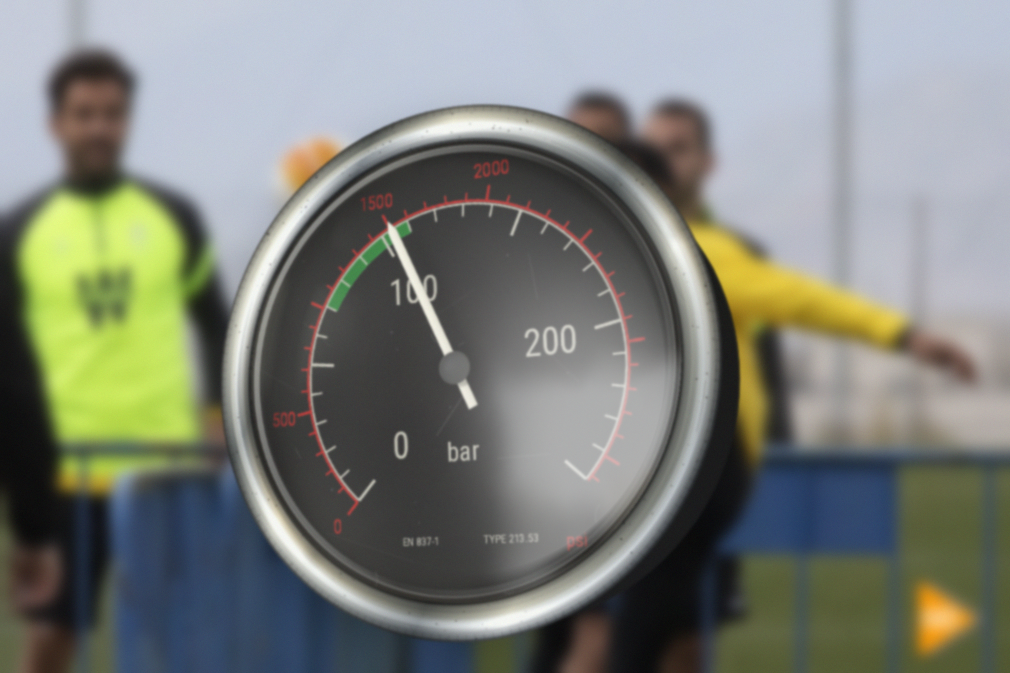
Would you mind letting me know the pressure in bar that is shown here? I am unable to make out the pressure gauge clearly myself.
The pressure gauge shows 105 bar
